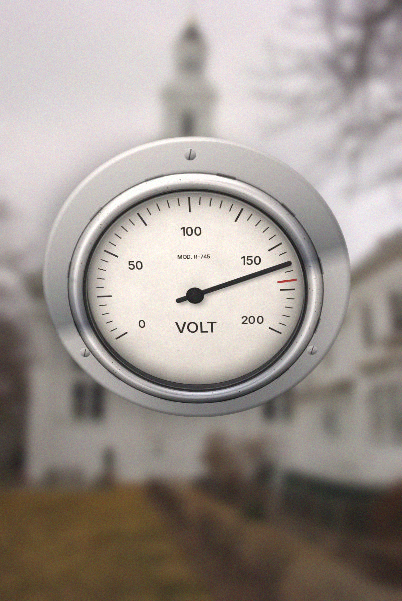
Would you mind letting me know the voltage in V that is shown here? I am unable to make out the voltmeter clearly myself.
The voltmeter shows 160 V
